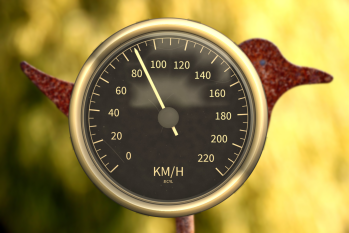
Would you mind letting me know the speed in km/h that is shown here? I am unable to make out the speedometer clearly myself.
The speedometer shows 87.5 km/h
